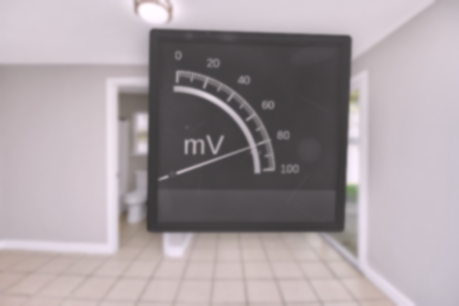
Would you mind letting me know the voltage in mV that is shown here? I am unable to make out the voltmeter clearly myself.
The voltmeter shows 80 mV
